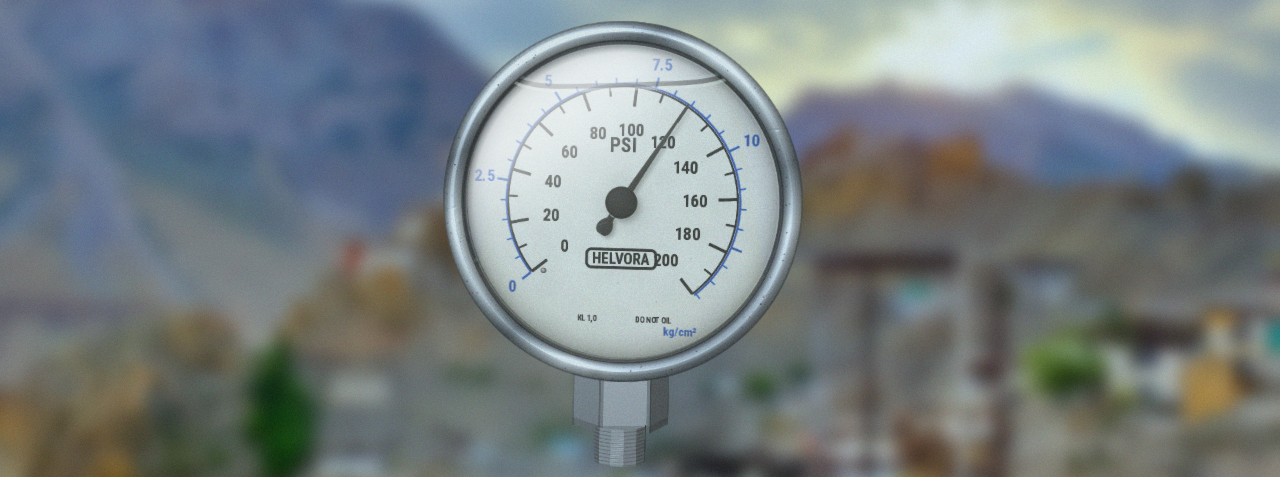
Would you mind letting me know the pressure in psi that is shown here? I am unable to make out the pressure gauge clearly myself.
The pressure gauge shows 120 psi
